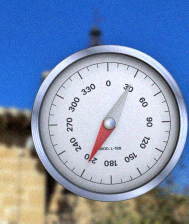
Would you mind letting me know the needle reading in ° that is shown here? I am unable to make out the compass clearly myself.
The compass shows 210 °
